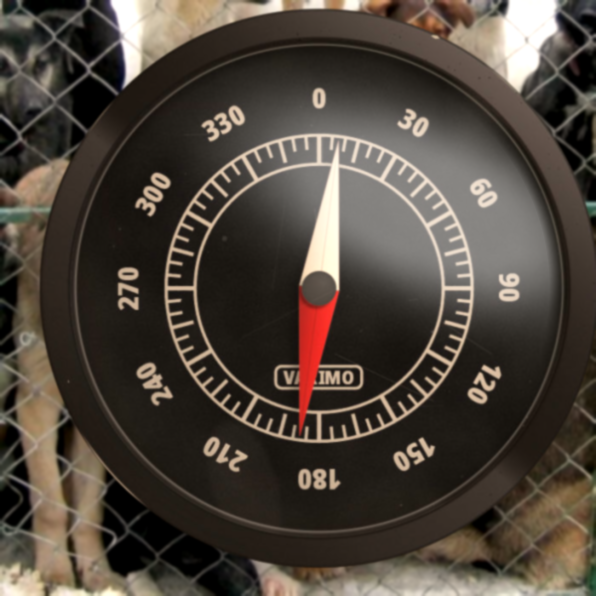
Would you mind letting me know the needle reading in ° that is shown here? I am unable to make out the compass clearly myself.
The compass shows 187.5 °
